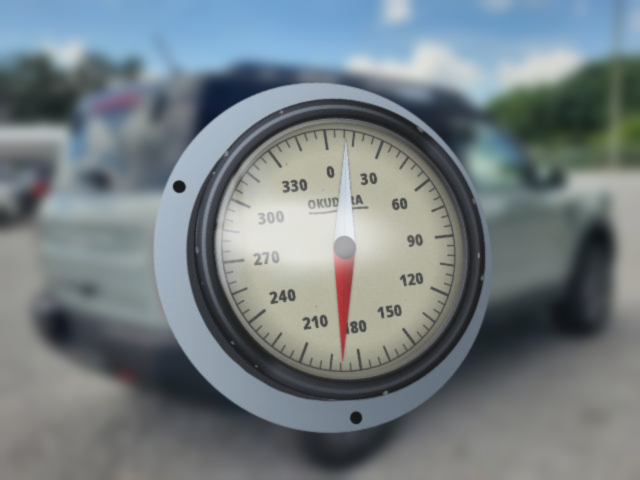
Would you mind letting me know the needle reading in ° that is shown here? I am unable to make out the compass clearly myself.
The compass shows 190 °
